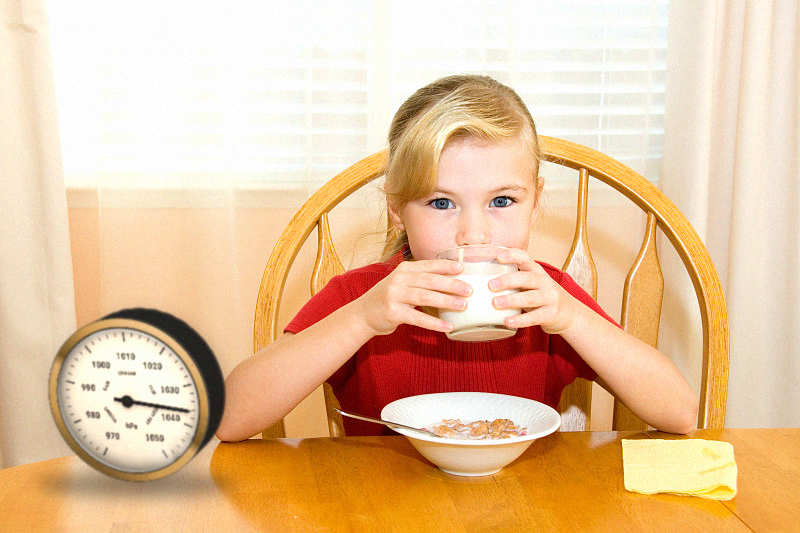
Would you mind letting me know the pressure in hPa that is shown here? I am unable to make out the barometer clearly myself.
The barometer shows 1036 hPa
